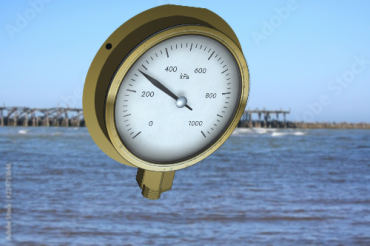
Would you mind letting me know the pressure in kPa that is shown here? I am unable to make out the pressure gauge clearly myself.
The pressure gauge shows 280 kPa
